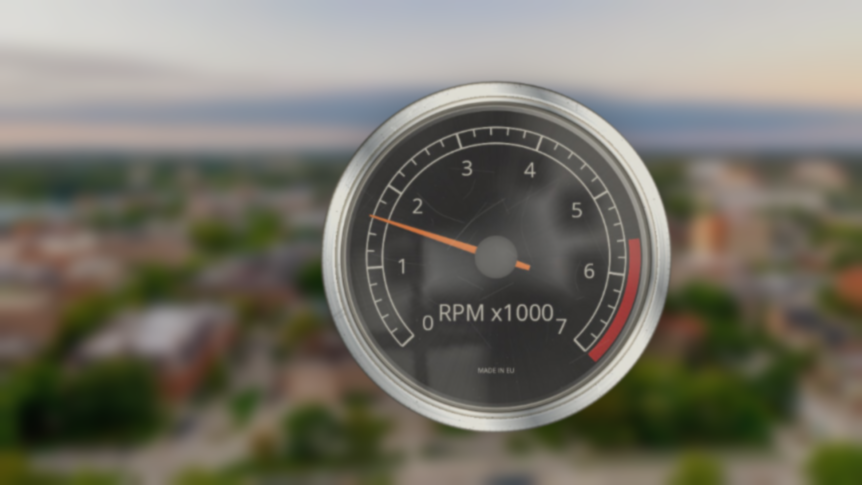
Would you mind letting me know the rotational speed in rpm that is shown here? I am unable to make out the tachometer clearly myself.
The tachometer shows 1600 rpm
